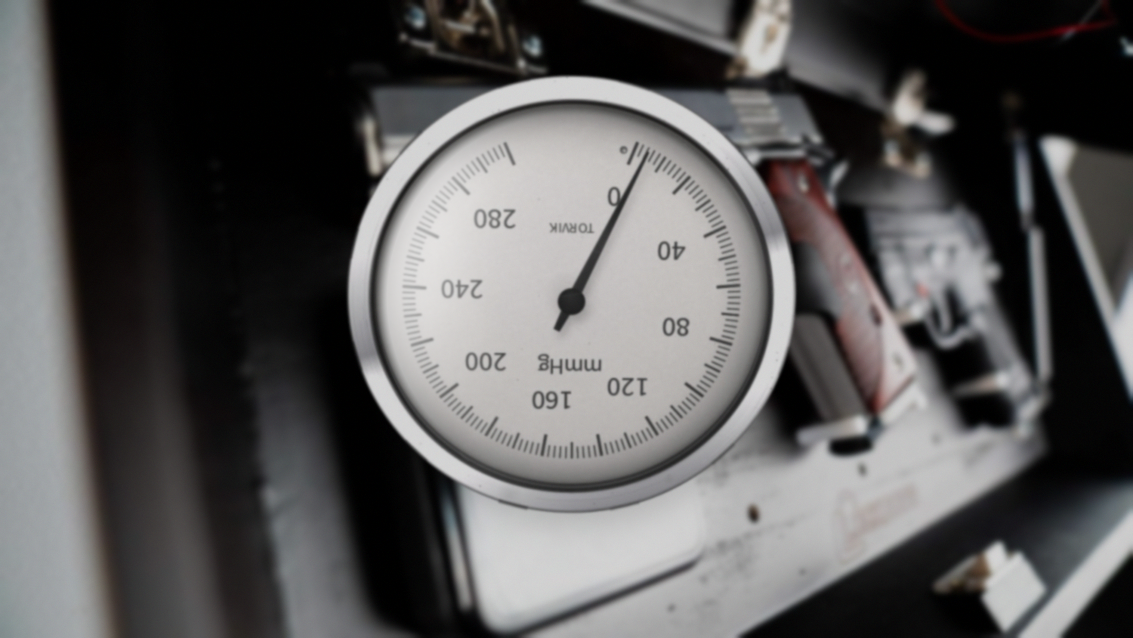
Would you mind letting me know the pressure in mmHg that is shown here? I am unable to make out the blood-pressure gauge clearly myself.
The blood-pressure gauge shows 4 mmHg
